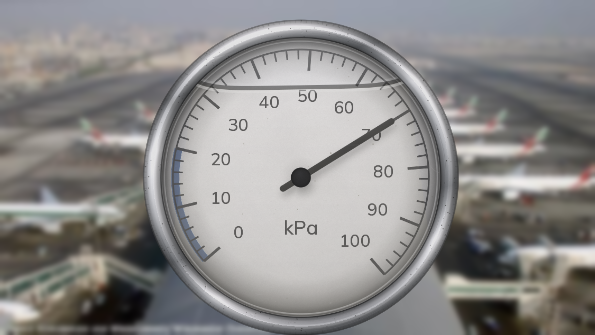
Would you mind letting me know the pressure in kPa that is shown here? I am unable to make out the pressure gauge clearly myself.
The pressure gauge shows 70 kPa
